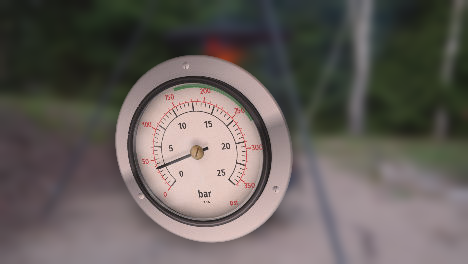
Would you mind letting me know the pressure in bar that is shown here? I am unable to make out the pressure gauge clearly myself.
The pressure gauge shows 2.5 bar
